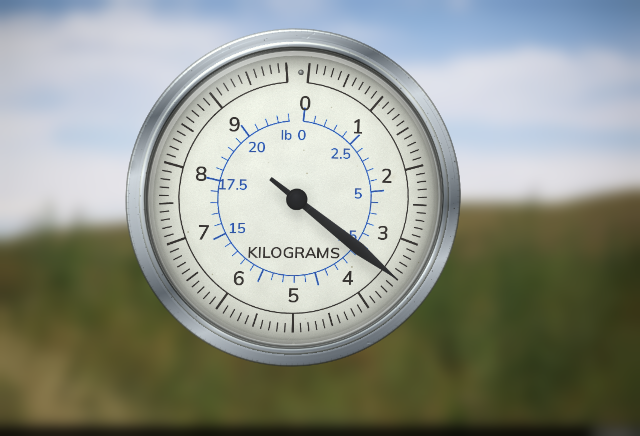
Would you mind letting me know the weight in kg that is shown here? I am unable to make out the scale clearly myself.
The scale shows 3.5 kg
